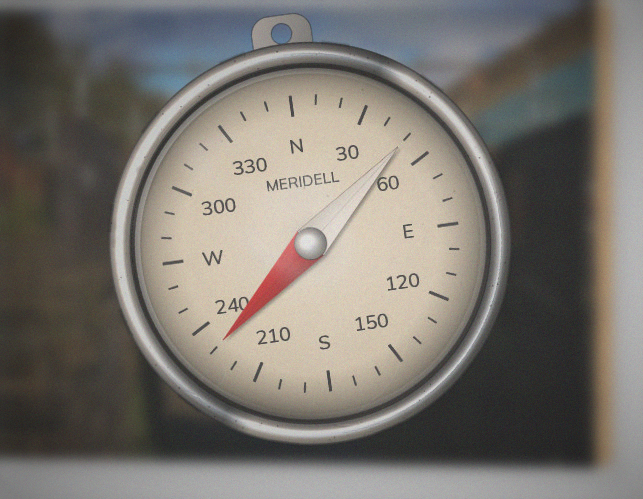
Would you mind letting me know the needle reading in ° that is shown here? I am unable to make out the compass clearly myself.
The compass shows 230 °
